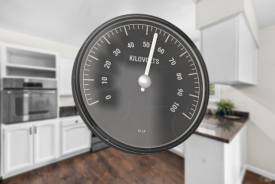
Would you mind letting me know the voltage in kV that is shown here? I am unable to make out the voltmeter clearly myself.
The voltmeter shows 54 kV
